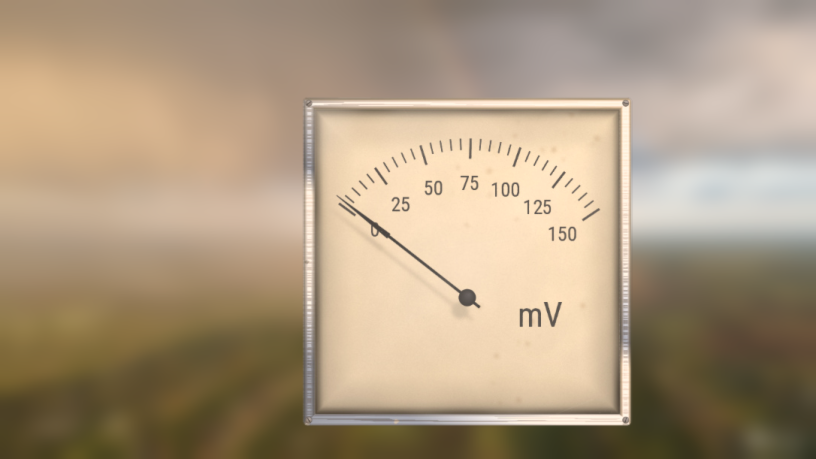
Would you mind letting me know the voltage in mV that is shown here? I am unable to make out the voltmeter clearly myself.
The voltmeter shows 2.5 mV
